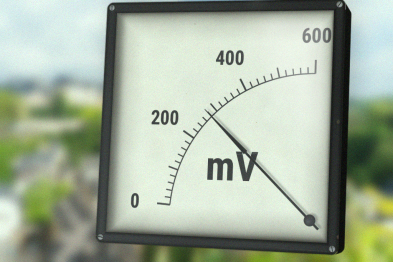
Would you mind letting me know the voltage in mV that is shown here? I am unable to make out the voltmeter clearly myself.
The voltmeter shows 280 mV
